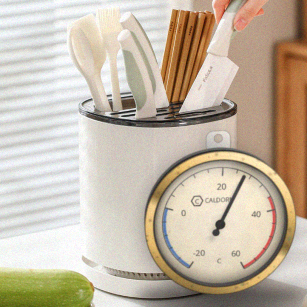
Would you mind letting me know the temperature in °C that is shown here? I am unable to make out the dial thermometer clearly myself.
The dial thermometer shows 26 °C
